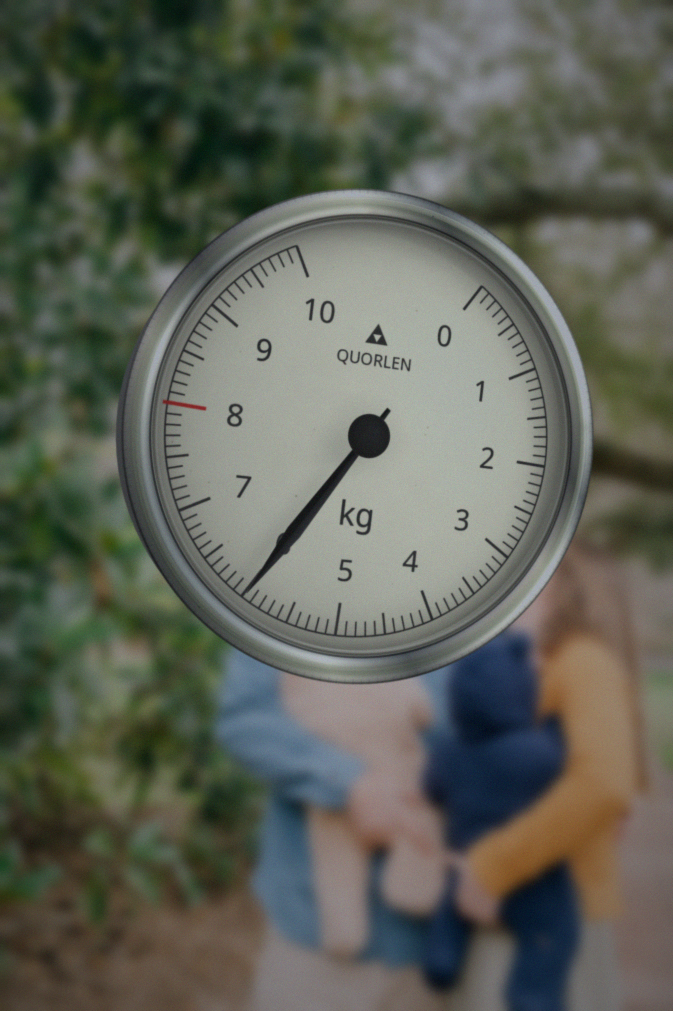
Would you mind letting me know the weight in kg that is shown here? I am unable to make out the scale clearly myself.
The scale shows 6 kg
